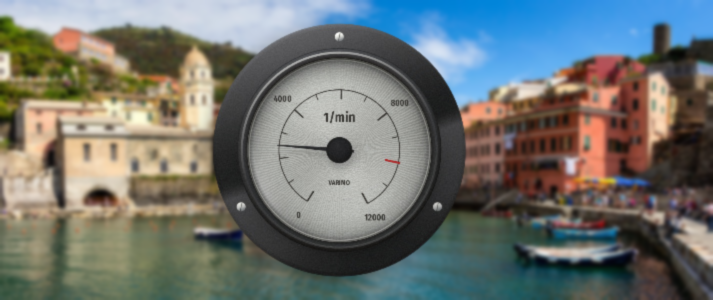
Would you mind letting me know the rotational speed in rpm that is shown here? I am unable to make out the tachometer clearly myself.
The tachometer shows 2500 rpm
